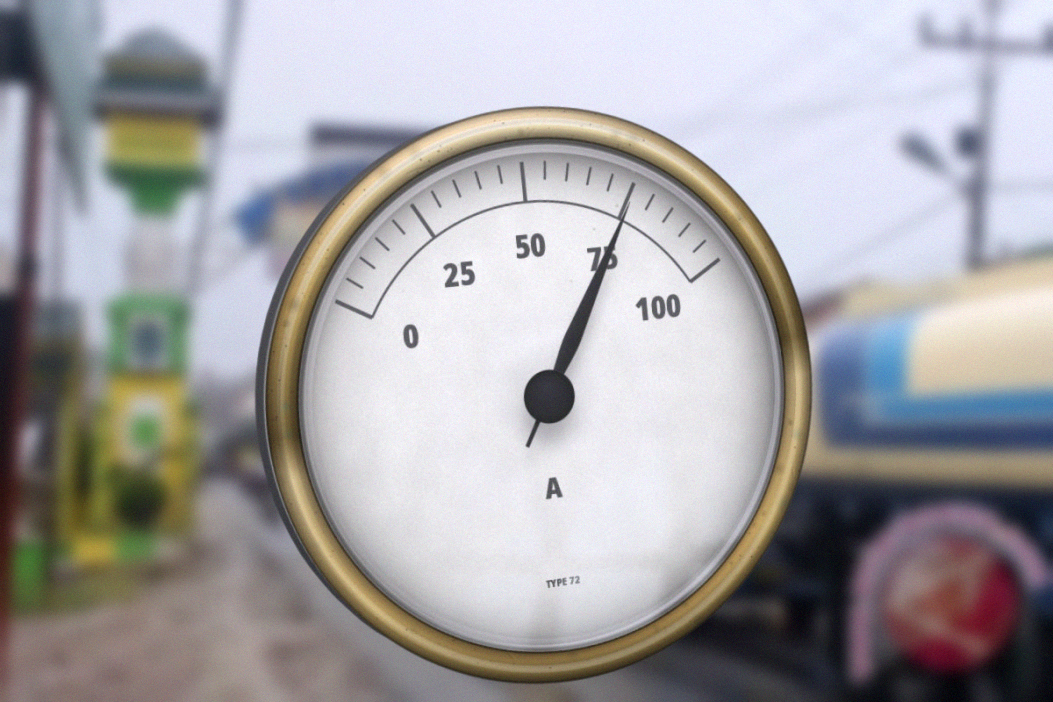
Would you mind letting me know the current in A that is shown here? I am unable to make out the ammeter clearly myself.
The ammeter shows 75 A
